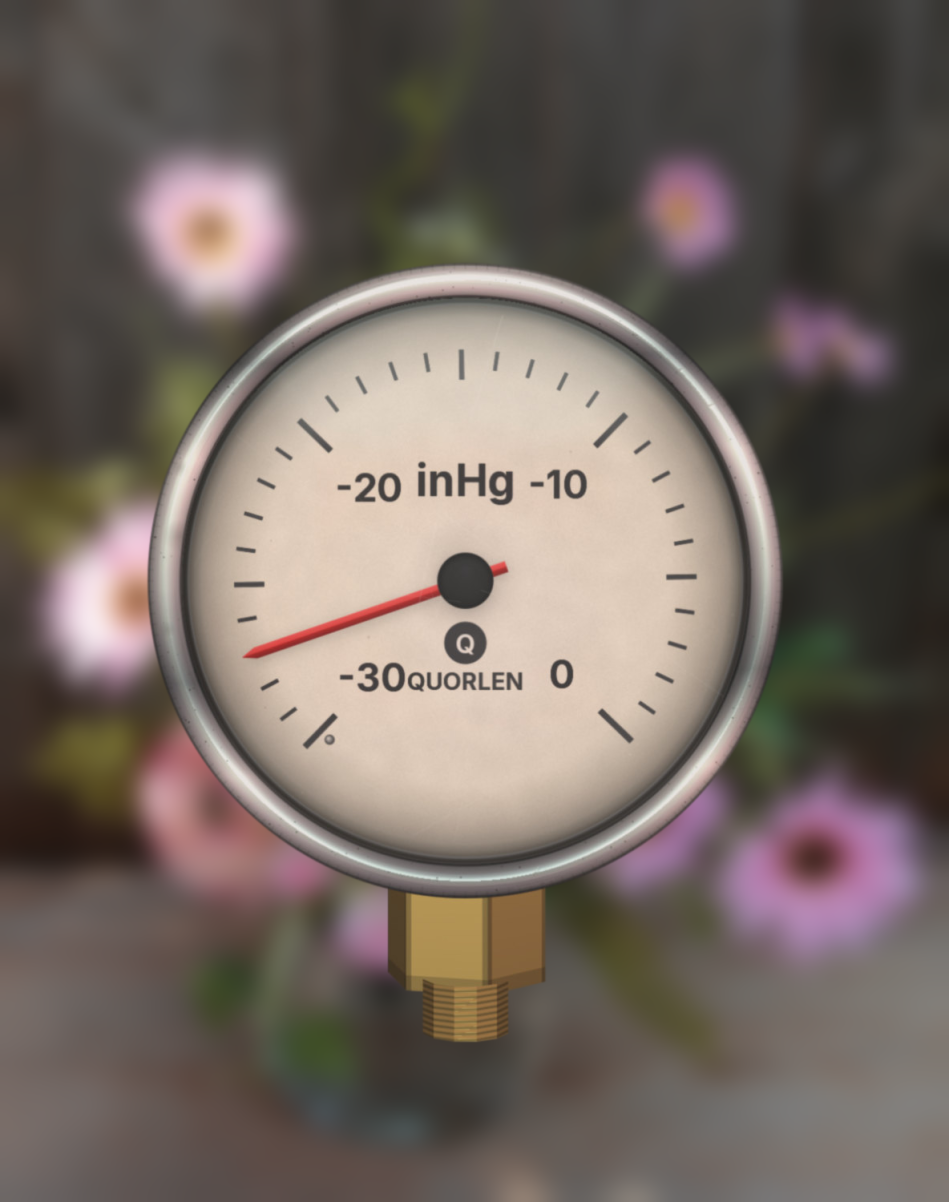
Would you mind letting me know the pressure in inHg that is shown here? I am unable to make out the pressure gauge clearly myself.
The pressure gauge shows -27 inHg
